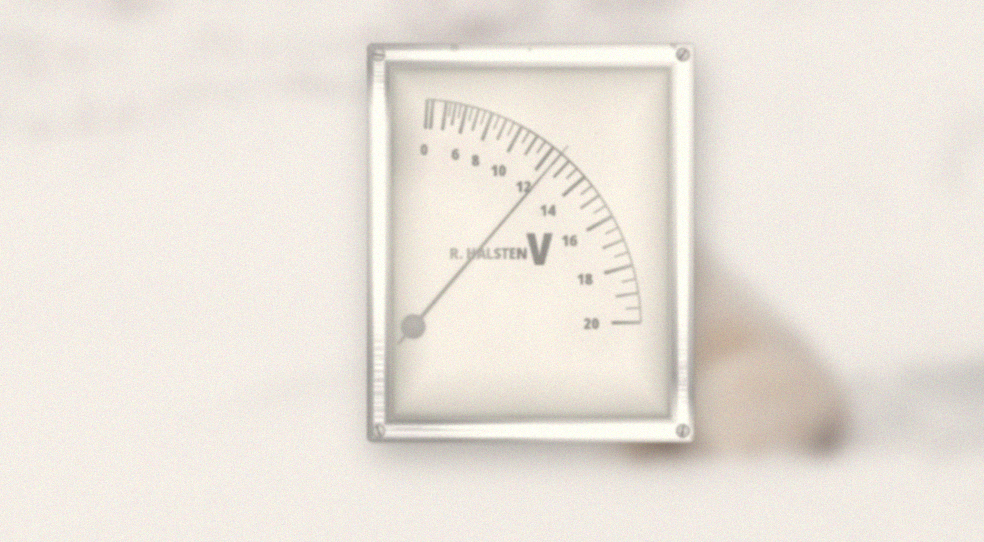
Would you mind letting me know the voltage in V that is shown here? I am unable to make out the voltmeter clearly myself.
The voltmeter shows 12.5 V
